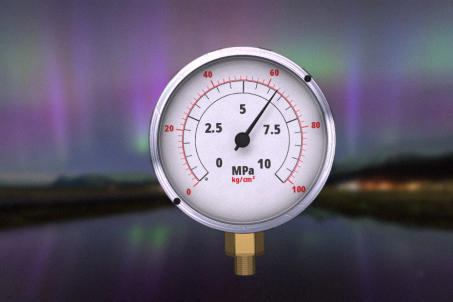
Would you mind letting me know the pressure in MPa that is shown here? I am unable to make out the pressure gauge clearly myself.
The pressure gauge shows 6.25 MPa
